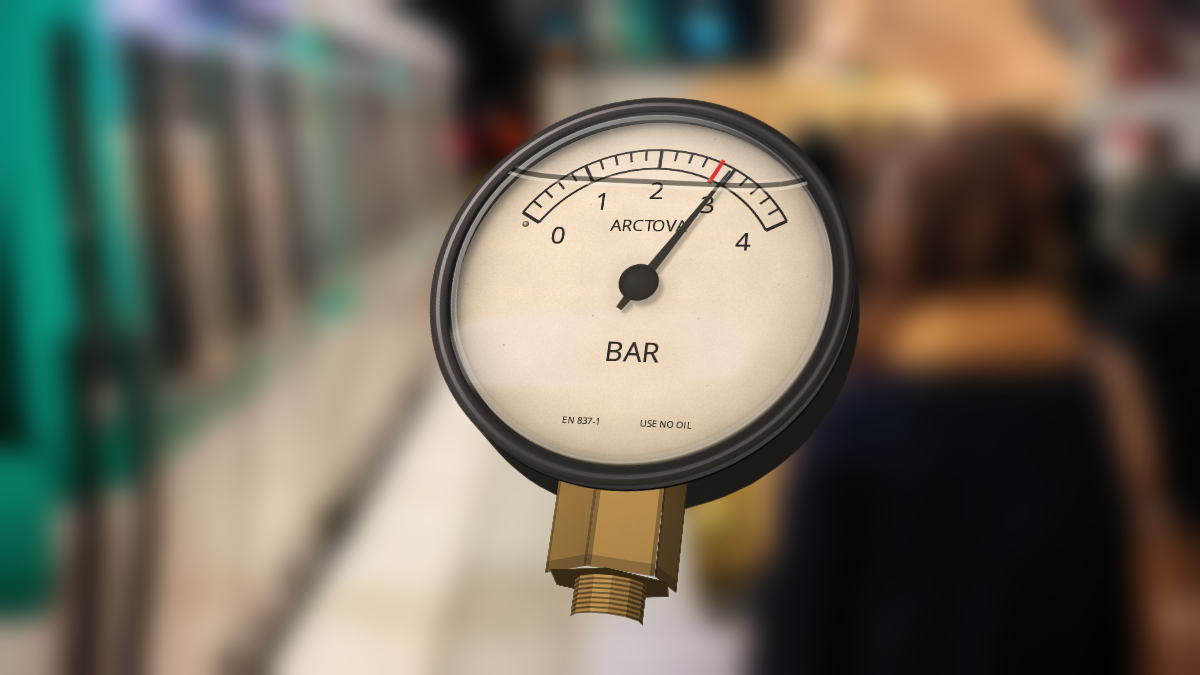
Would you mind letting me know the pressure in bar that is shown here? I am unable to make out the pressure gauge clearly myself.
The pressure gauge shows 3 bar
